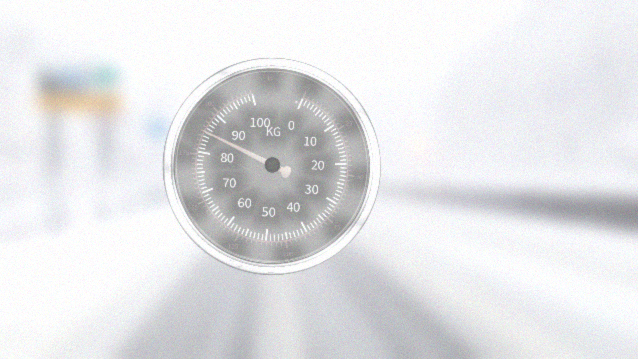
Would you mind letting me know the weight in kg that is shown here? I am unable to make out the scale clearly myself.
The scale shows 85 kg
